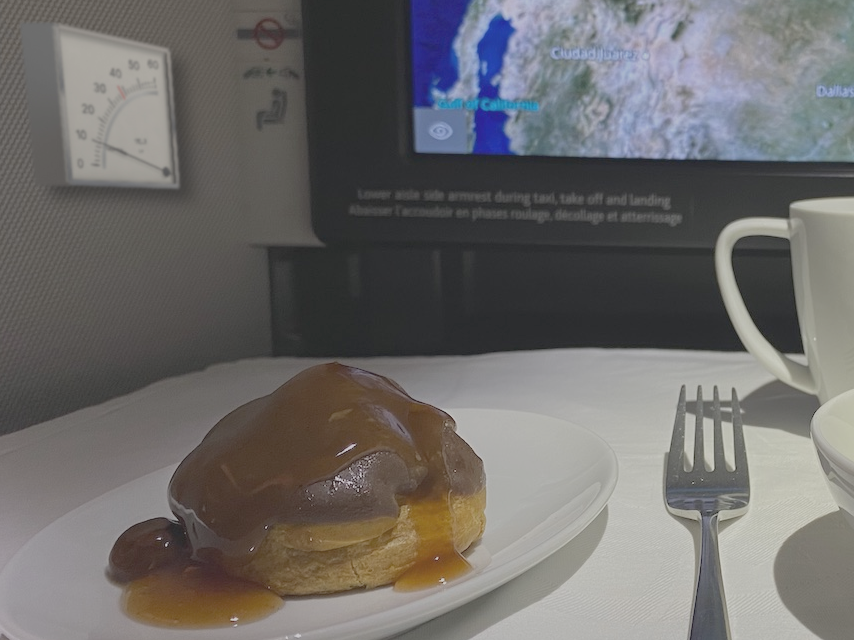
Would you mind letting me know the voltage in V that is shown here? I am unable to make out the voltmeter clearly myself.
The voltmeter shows 10 V
